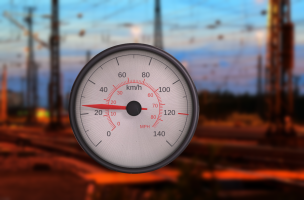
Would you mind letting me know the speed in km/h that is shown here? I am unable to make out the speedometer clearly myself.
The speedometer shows 25 km/h
